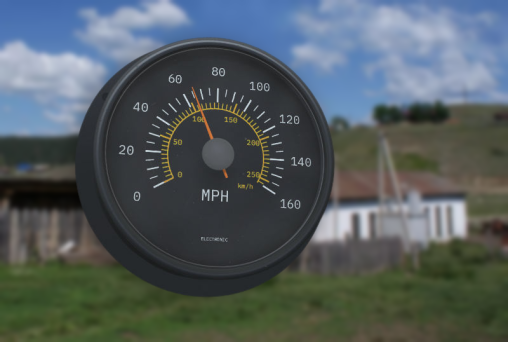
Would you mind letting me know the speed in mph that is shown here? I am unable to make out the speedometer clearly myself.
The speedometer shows 65 mph
